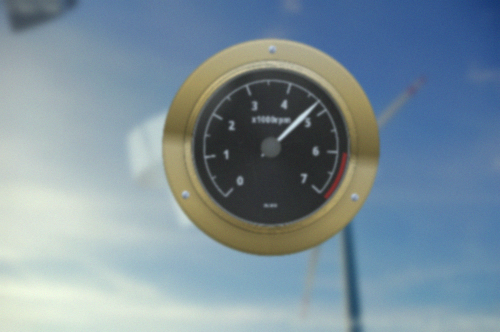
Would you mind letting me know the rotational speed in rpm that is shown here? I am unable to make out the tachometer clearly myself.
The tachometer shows 4750 rpm
